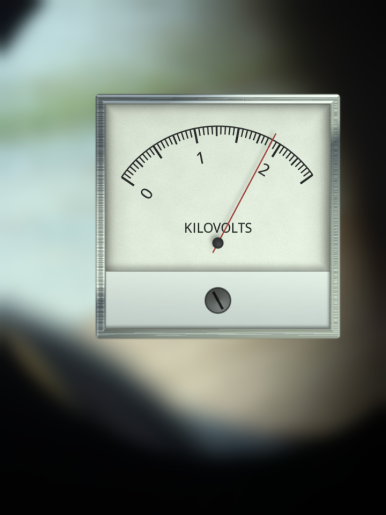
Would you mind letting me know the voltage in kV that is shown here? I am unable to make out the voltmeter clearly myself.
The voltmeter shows 1.9 kV
